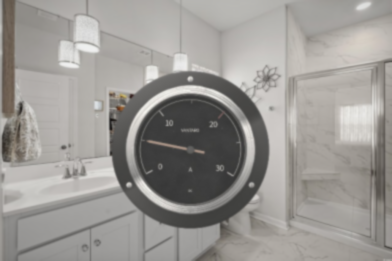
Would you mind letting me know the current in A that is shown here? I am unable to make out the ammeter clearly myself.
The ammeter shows 5 A
